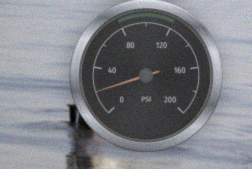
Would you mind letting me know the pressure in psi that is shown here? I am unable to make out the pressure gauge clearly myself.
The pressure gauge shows 20 psi
